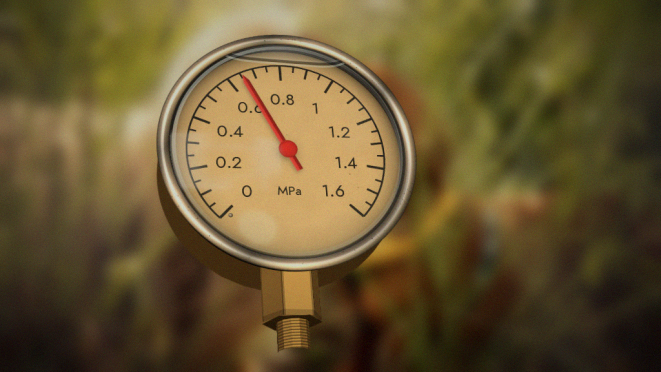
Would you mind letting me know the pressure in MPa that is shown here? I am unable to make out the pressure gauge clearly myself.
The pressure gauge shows 0.65 MPa
